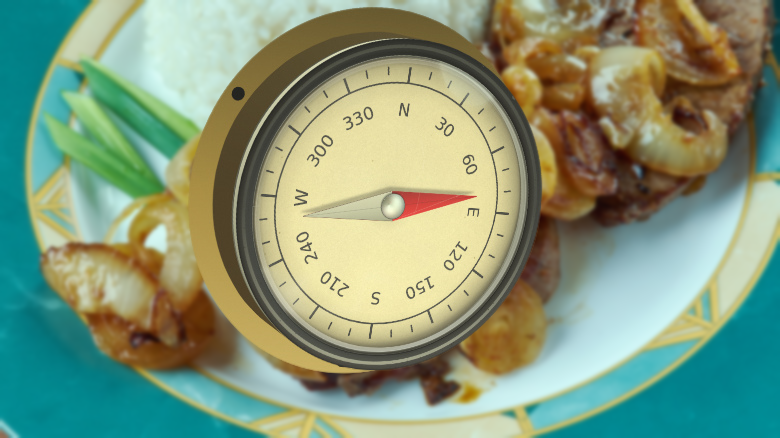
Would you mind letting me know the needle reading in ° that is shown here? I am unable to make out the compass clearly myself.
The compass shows 80 °
